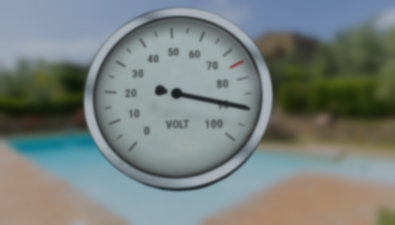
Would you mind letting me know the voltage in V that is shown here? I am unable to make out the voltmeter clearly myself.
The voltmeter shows 90 V
